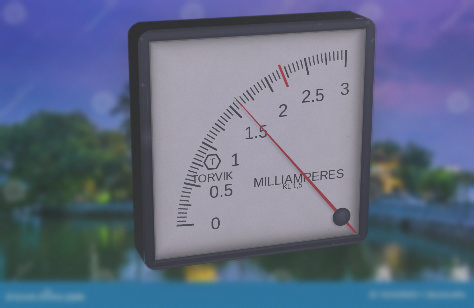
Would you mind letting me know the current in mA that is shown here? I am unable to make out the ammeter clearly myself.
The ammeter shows 1.6 mA
